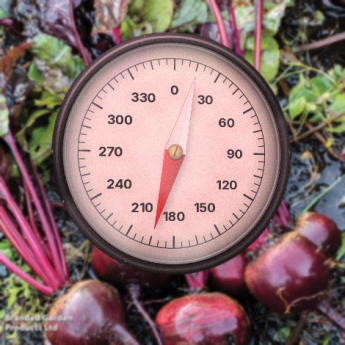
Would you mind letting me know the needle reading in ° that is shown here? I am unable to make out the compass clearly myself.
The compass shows 195 °
